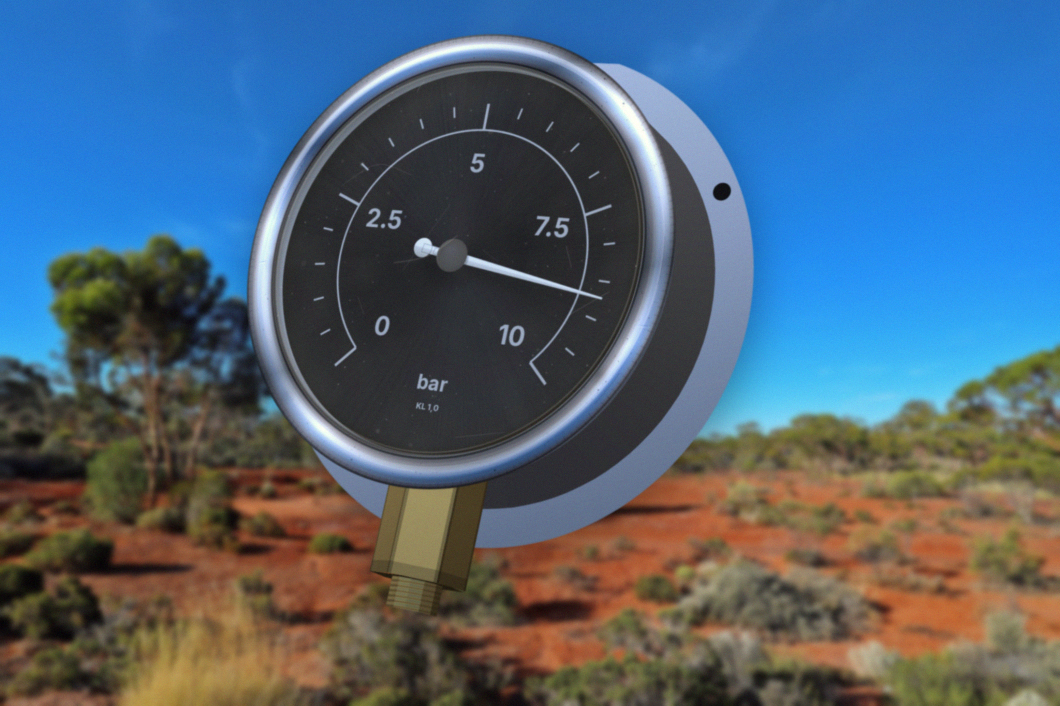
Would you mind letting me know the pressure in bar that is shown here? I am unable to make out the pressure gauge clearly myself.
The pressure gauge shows 8.75 bar
